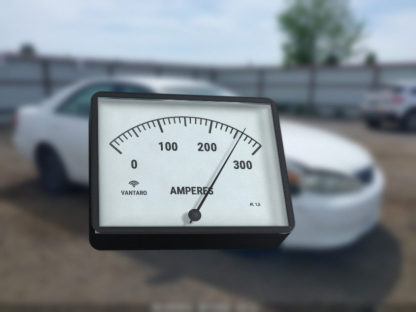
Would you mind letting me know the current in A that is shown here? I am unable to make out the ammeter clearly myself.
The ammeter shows 260 A
